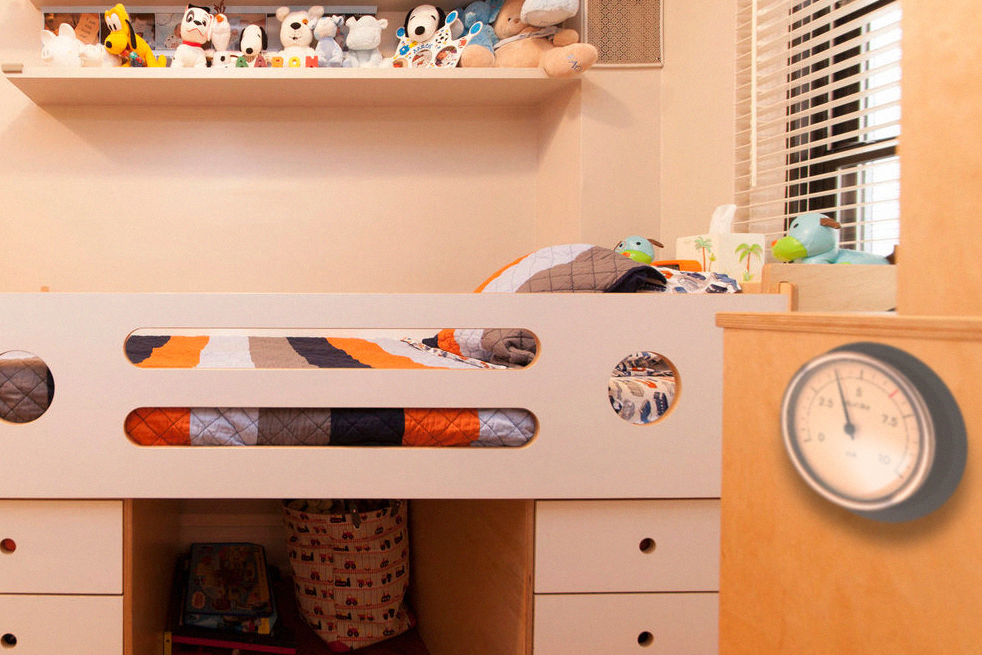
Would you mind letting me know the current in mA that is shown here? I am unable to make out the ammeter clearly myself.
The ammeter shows 4 mA
